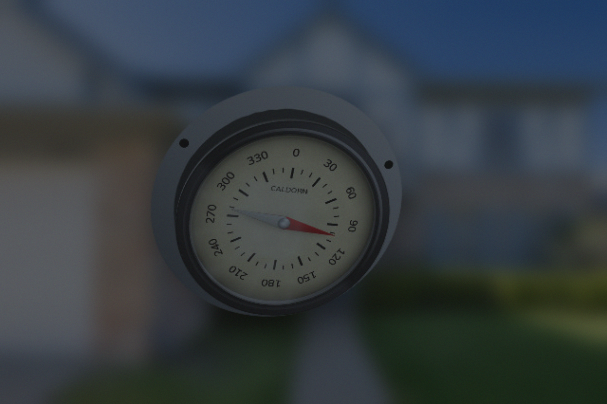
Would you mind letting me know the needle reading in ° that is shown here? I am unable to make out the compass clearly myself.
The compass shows 100 °
